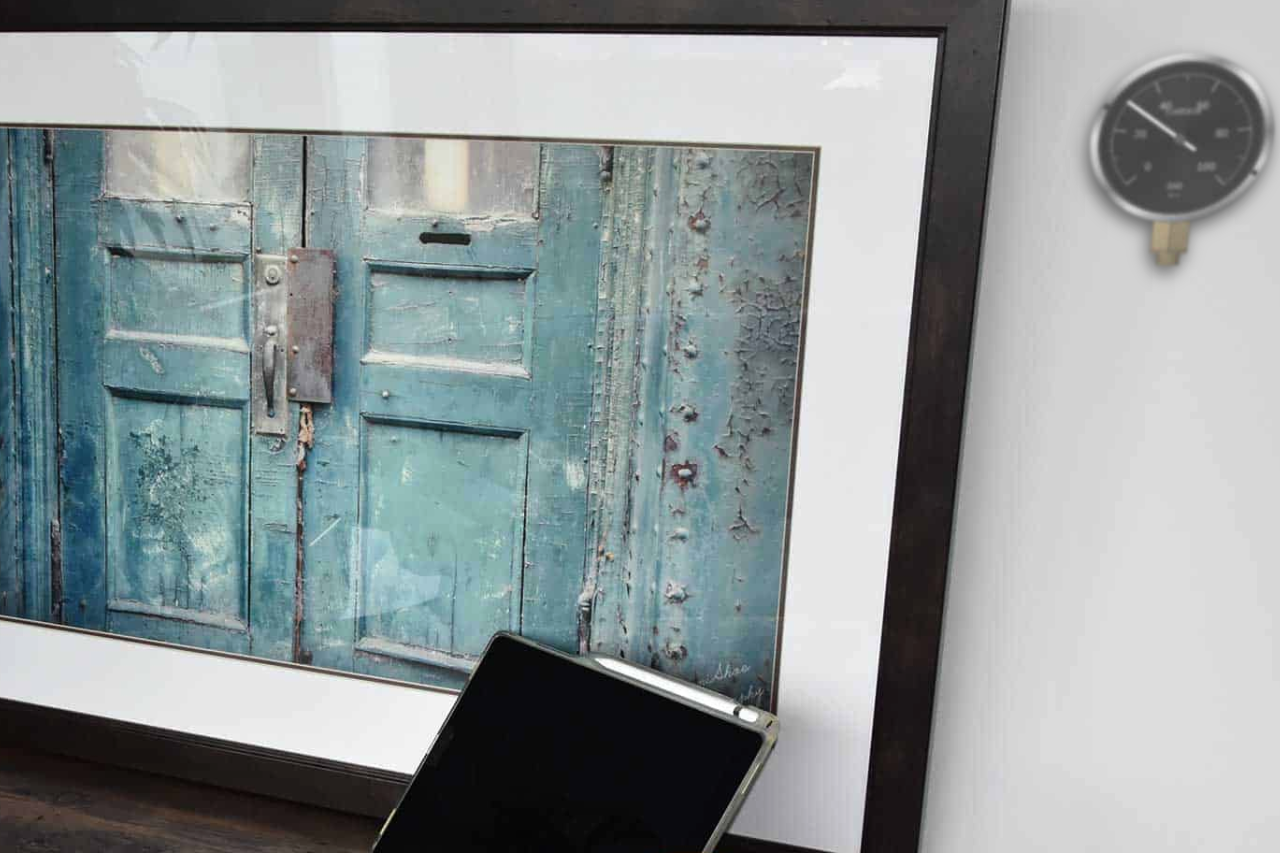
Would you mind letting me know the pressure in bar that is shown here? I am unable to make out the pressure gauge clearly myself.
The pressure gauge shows 30 bar
